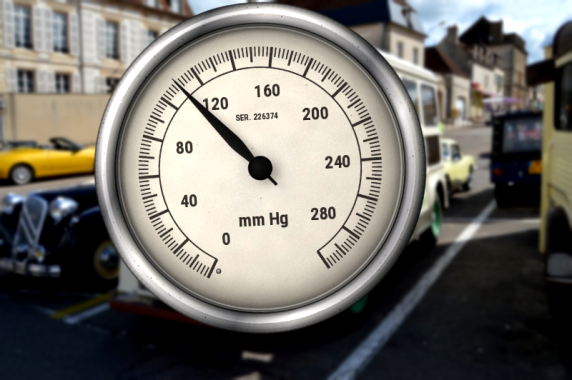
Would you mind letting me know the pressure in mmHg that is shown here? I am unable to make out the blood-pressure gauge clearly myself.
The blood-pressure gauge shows 110 mmHg
